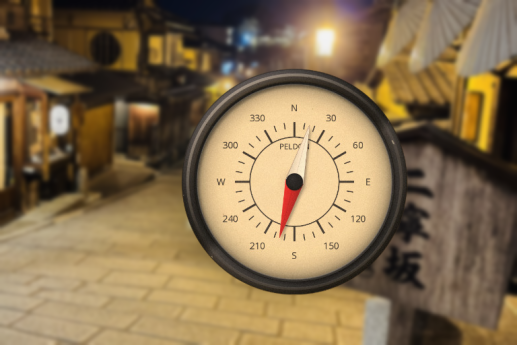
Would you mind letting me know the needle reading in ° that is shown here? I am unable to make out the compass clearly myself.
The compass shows 195 °
